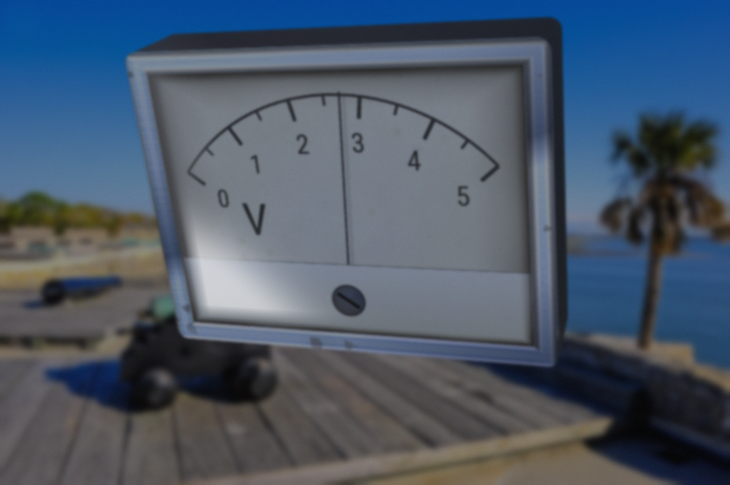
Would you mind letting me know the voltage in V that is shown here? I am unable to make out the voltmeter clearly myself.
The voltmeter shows 2.75 V
